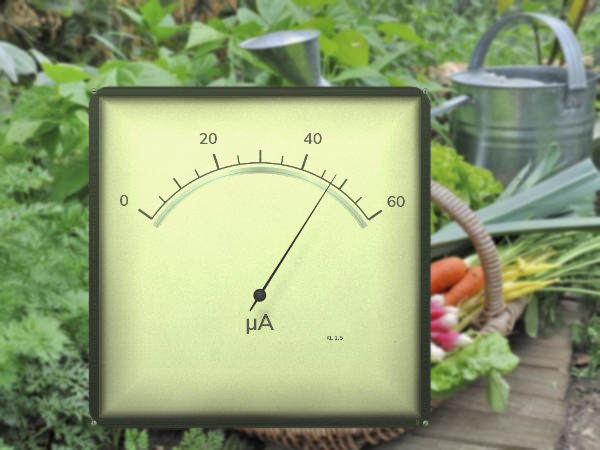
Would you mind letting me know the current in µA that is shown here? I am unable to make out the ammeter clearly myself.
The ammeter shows 47.5 µA
